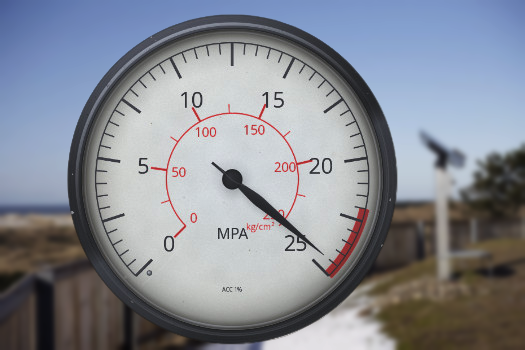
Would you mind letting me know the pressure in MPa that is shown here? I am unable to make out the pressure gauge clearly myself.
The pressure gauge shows 24.5 MPa
